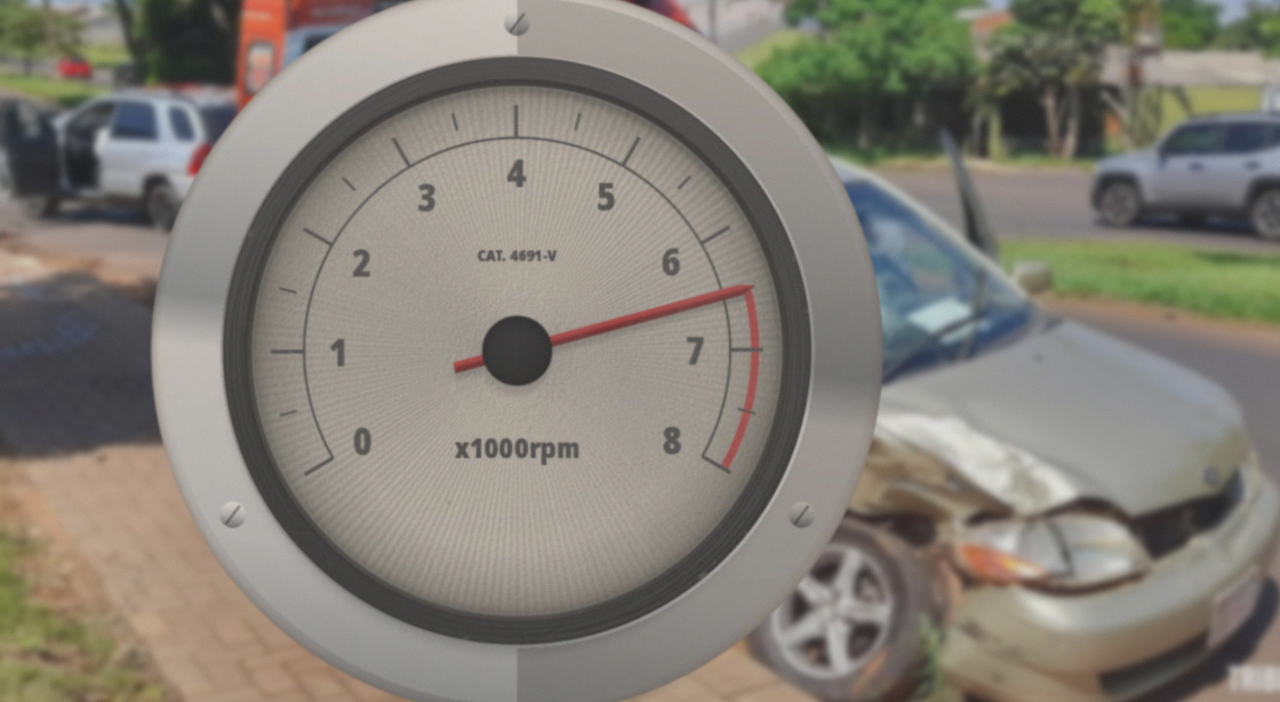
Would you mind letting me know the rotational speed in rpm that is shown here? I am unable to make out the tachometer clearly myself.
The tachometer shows 6500 rpm
